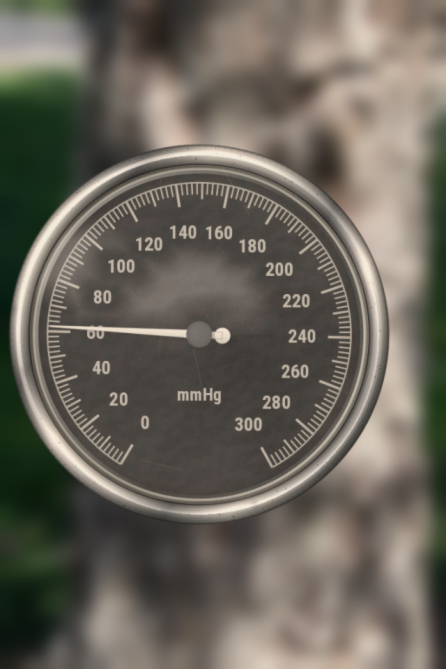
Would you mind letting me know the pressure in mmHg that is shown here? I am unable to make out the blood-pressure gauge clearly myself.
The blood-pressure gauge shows 62 mmHg
